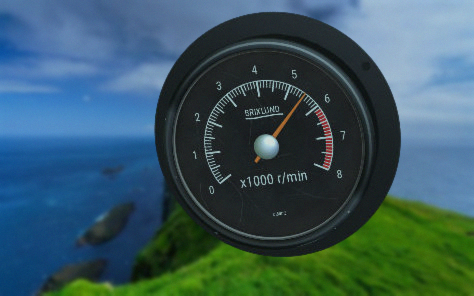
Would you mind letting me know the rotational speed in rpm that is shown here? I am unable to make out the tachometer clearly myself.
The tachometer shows 5500 rpm
